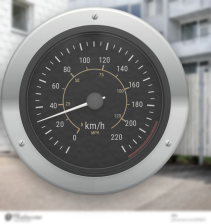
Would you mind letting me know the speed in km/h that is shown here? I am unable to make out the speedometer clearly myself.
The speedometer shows 30 km/h
